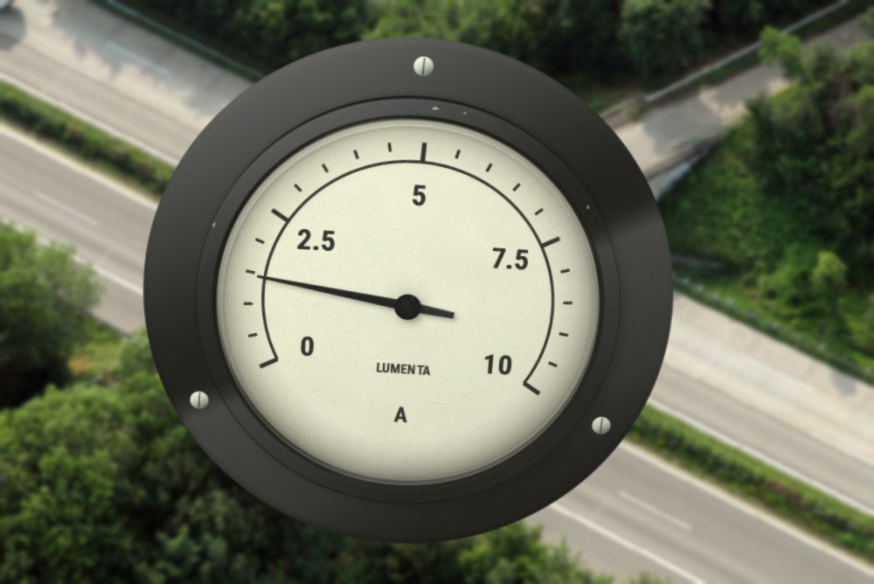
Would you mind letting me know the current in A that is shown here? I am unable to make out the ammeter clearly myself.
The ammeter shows 1.5 A
